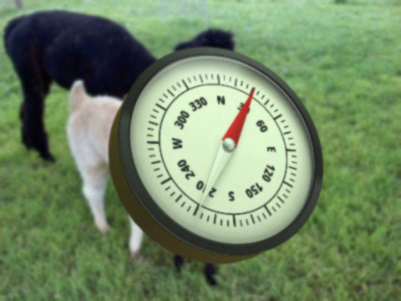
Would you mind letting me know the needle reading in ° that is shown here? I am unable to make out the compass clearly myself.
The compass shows 30 °
